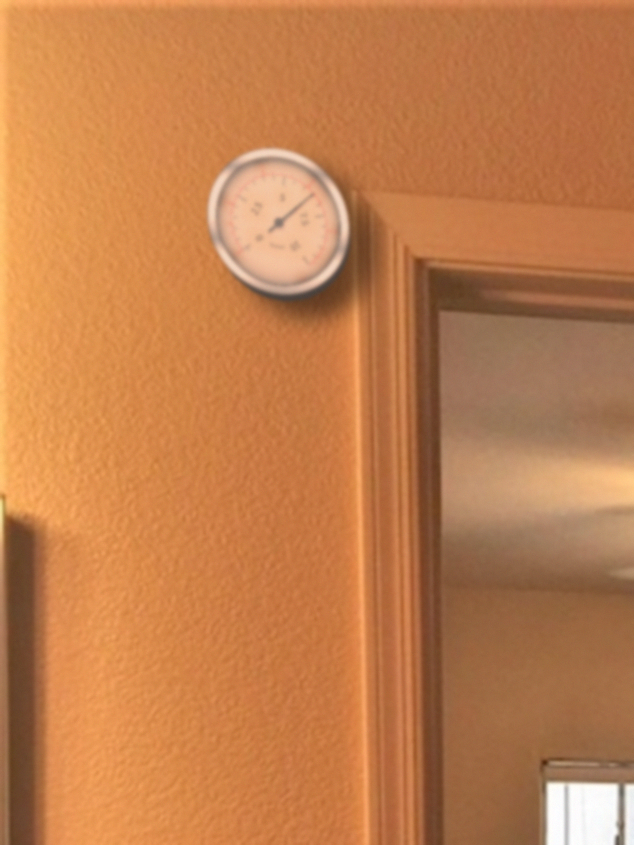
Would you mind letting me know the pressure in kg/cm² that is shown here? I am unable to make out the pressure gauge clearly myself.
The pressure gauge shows 6.5 kg/cm²
